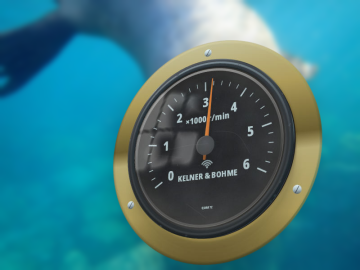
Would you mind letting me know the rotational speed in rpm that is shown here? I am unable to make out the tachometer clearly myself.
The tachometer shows 3200 rpm
